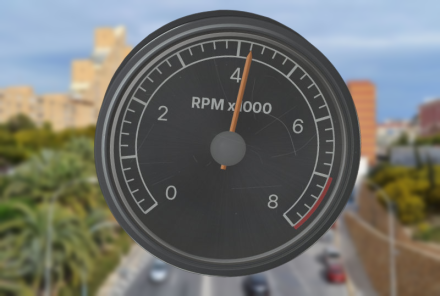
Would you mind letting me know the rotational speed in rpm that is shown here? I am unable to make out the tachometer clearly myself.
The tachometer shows 4200 rpm
